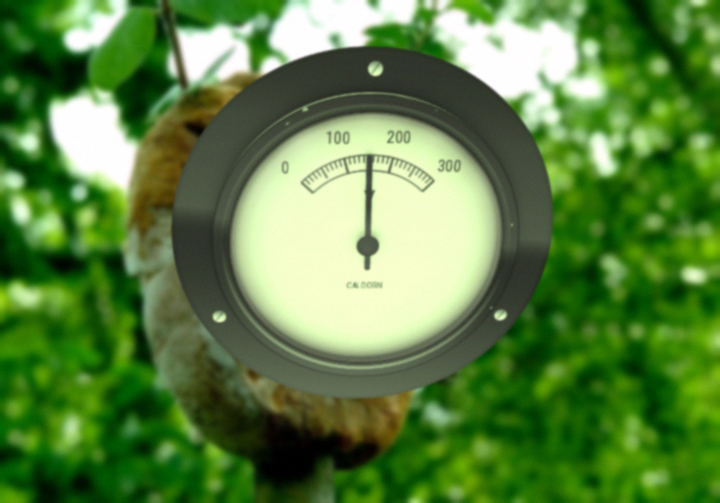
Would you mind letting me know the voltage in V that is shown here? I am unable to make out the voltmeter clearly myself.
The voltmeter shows 150 V
